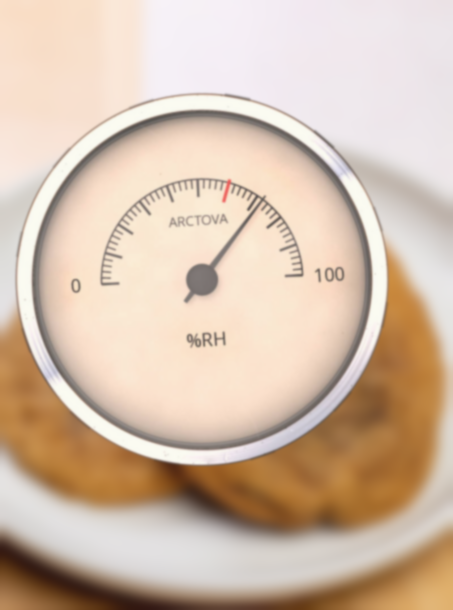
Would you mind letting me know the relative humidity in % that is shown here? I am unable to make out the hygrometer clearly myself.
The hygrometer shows 72 %
